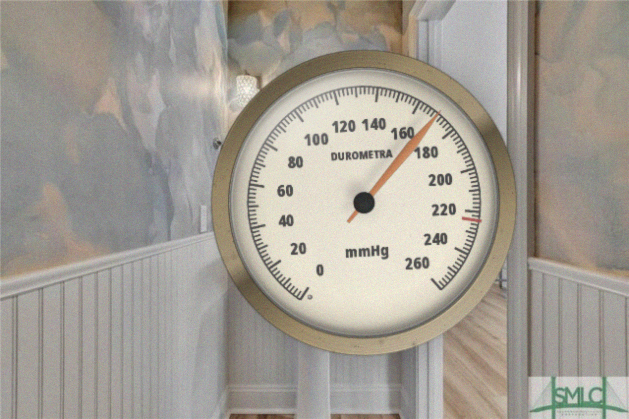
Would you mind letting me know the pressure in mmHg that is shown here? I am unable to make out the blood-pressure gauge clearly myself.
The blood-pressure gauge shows 170 mmHg
